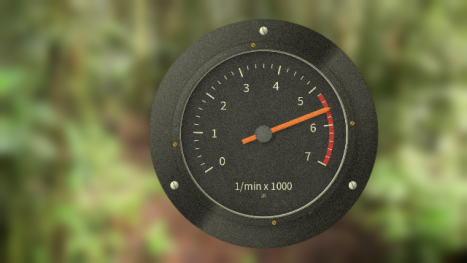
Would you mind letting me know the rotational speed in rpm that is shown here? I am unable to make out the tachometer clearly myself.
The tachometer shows 5600 rpm
